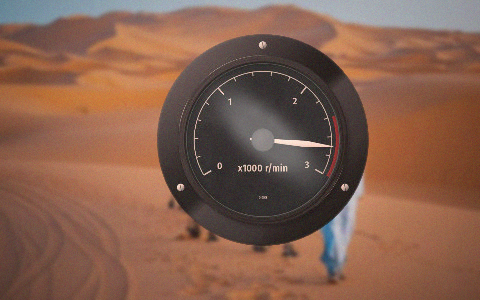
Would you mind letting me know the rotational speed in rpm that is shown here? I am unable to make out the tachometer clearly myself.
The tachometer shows 2700 rpm
